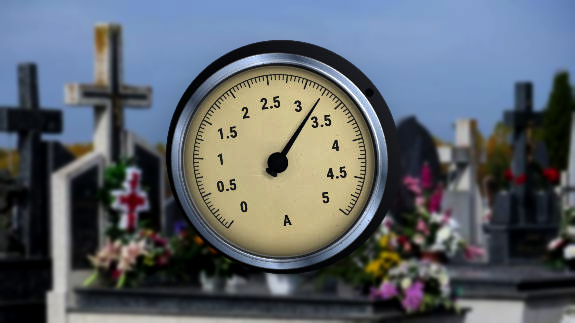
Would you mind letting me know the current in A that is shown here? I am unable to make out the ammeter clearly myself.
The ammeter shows 3.25 A
